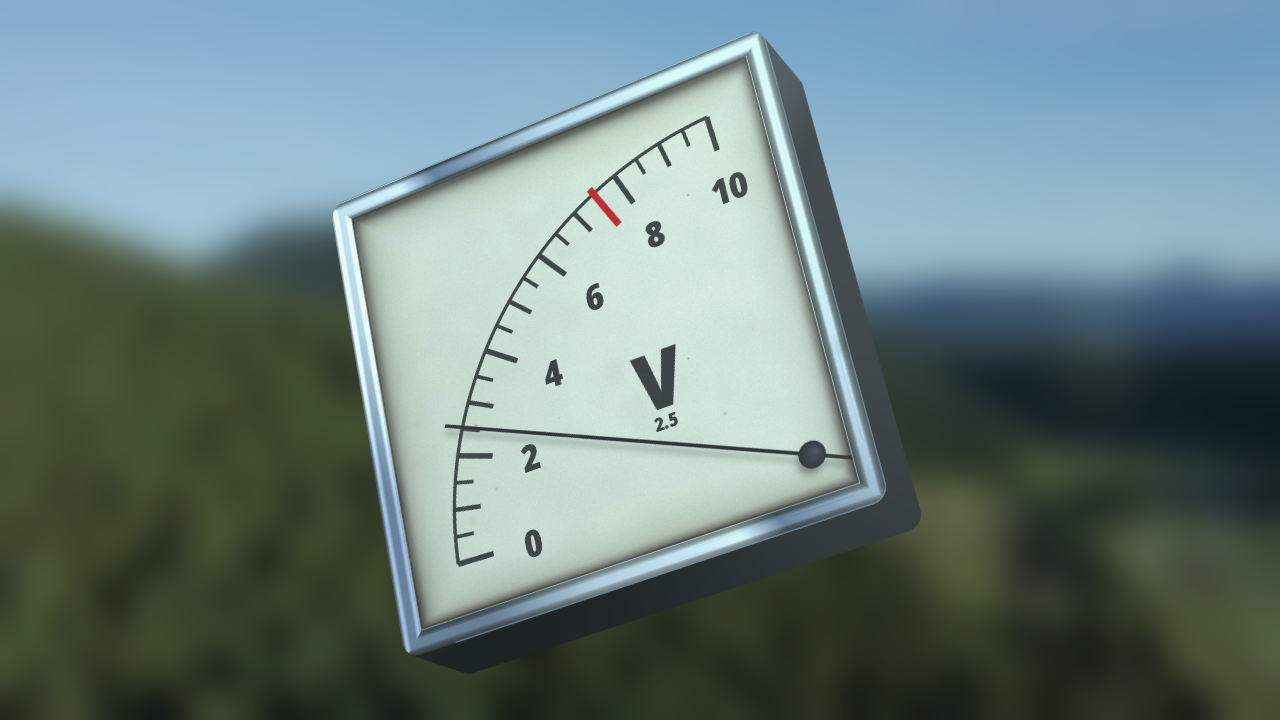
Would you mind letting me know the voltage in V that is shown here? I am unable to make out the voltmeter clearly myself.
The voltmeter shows 2.5 V
